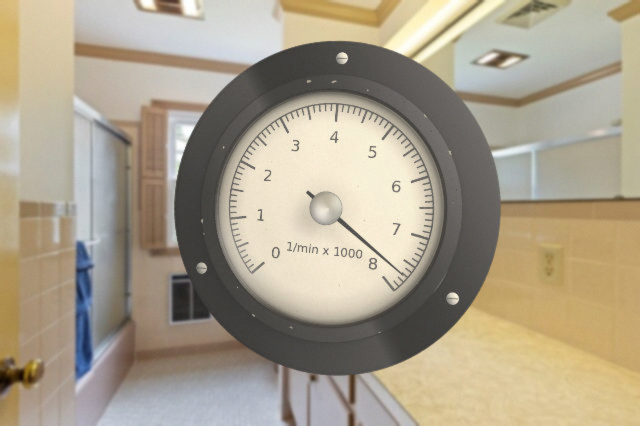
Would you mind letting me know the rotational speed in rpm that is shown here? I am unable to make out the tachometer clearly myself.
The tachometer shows 7700 rpm
